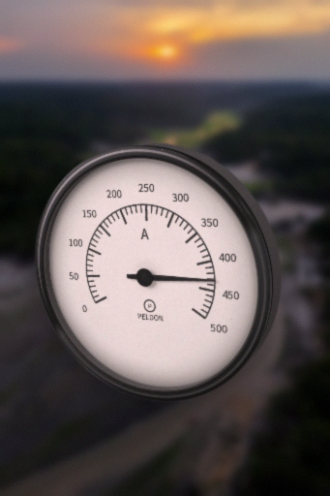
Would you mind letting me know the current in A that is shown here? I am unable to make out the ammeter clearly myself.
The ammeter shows 430 A
